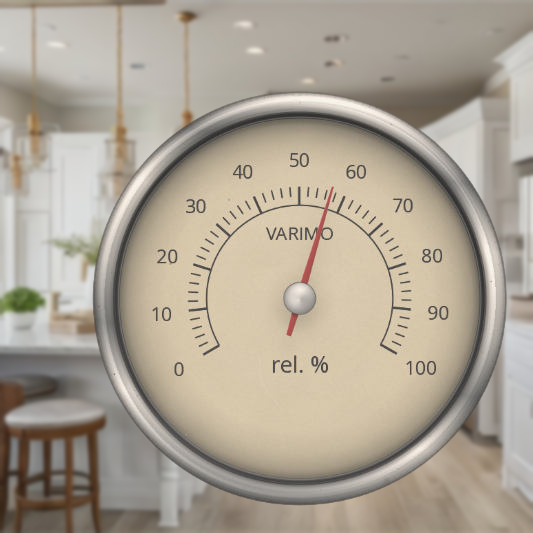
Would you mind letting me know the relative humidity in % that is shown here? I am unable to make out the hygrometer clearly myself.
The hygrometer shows 57 %
